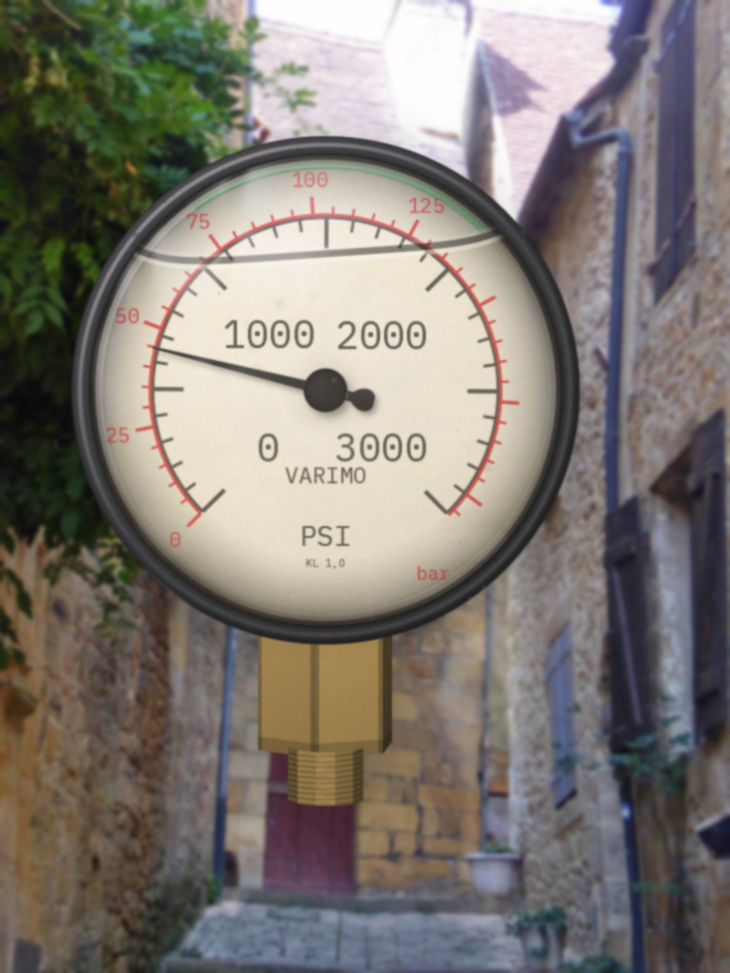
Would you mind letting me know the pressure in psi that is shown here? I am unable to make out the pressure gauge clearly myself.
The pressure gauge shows 650 psi
